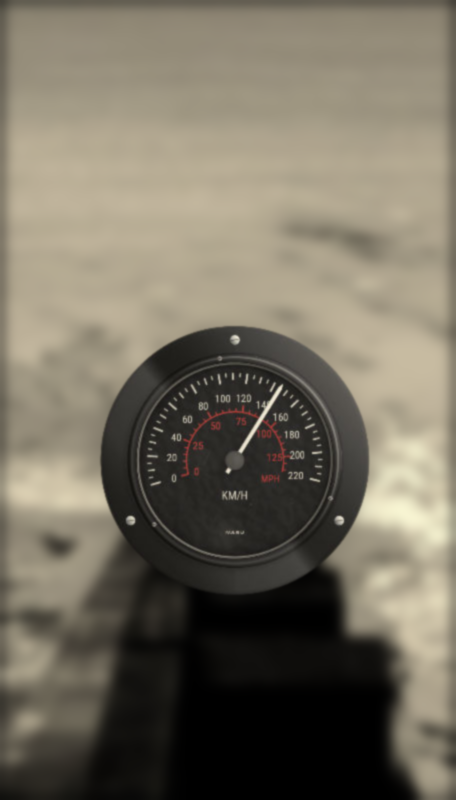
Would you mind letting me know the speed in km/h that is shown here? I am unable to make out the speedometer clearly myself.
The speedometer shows 145 km/h
